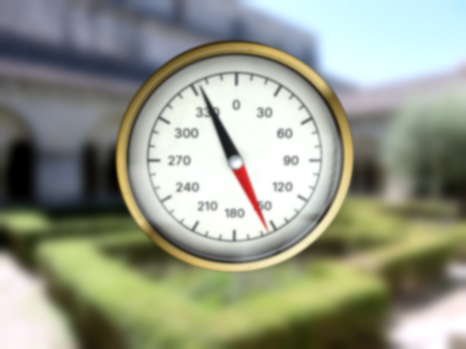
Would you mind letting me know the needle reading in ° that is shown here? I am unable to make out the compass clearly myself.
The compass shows 155 °
